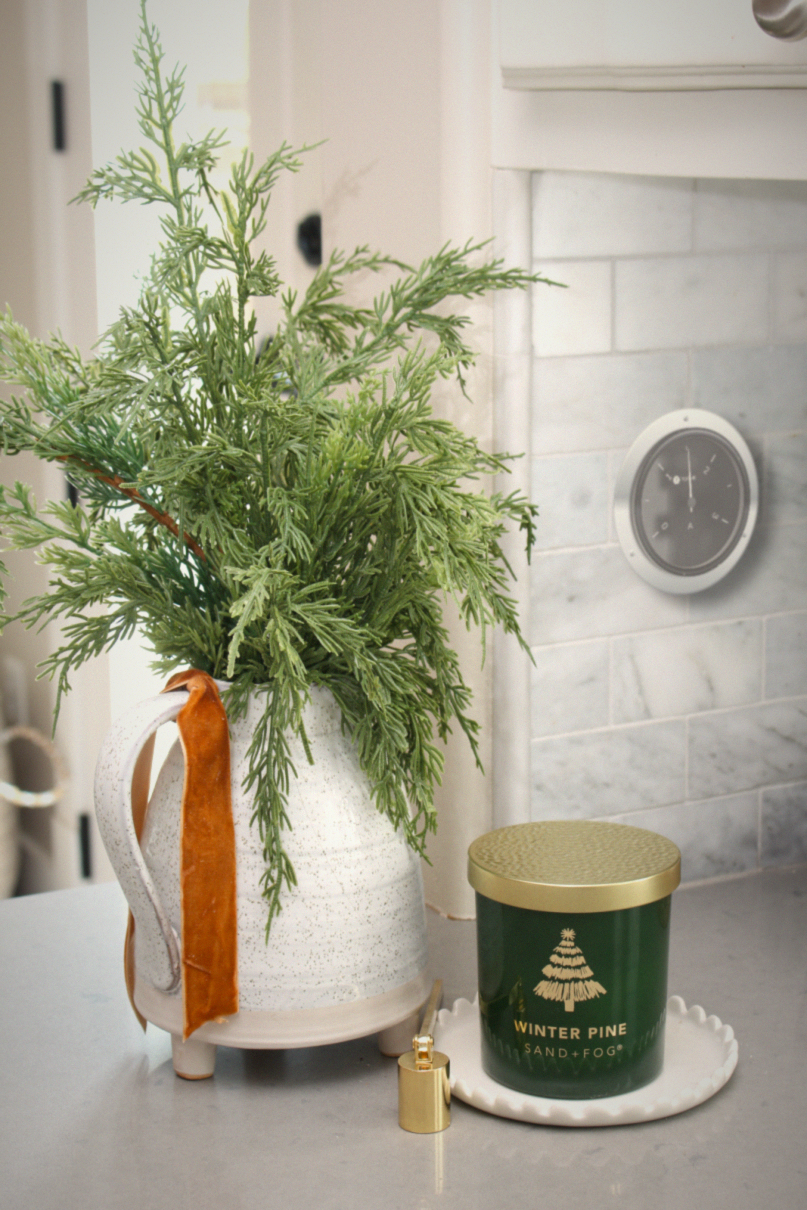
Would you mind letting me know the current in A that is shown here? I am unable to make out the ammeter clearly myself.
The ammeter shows 1.5 A
